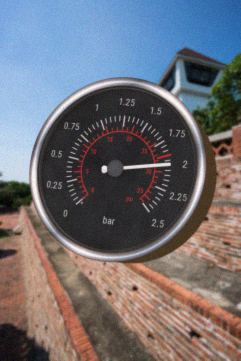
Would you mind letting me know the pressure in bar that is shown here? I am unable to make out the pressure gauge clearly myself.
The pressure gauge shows 2 bar
